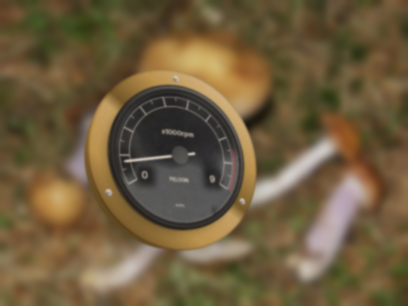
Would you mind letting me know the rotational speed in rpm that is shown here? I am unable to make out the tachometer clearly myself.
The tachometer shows 750 rpm
